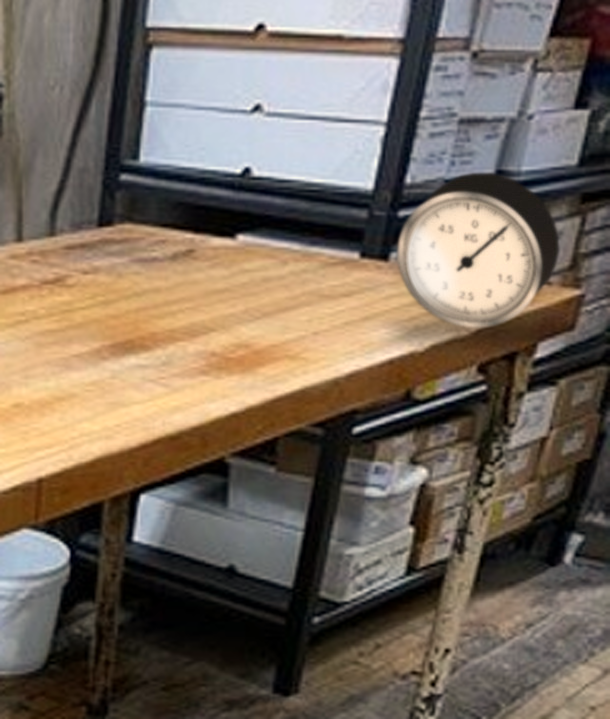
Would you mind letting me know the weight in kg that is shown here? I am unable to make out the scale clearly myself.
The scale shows 0.5 kg
